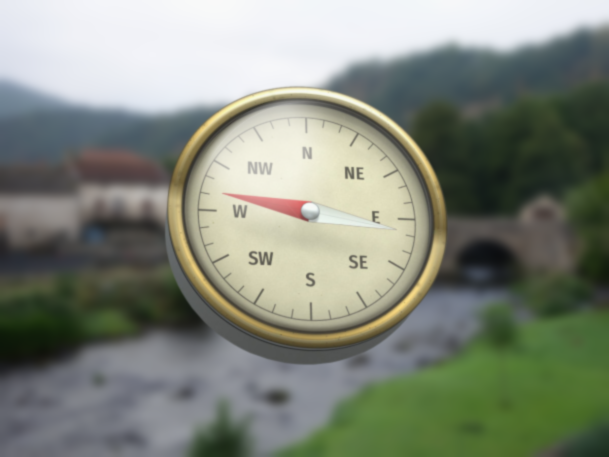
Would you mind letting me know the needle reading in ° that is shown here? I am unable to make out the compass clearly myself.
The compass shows 280 °
